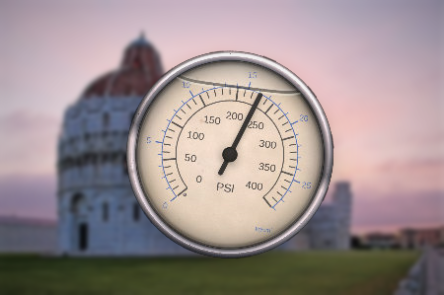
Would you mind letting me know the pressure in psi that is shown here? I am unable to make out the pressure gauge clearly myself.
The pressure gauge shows 230 psi
